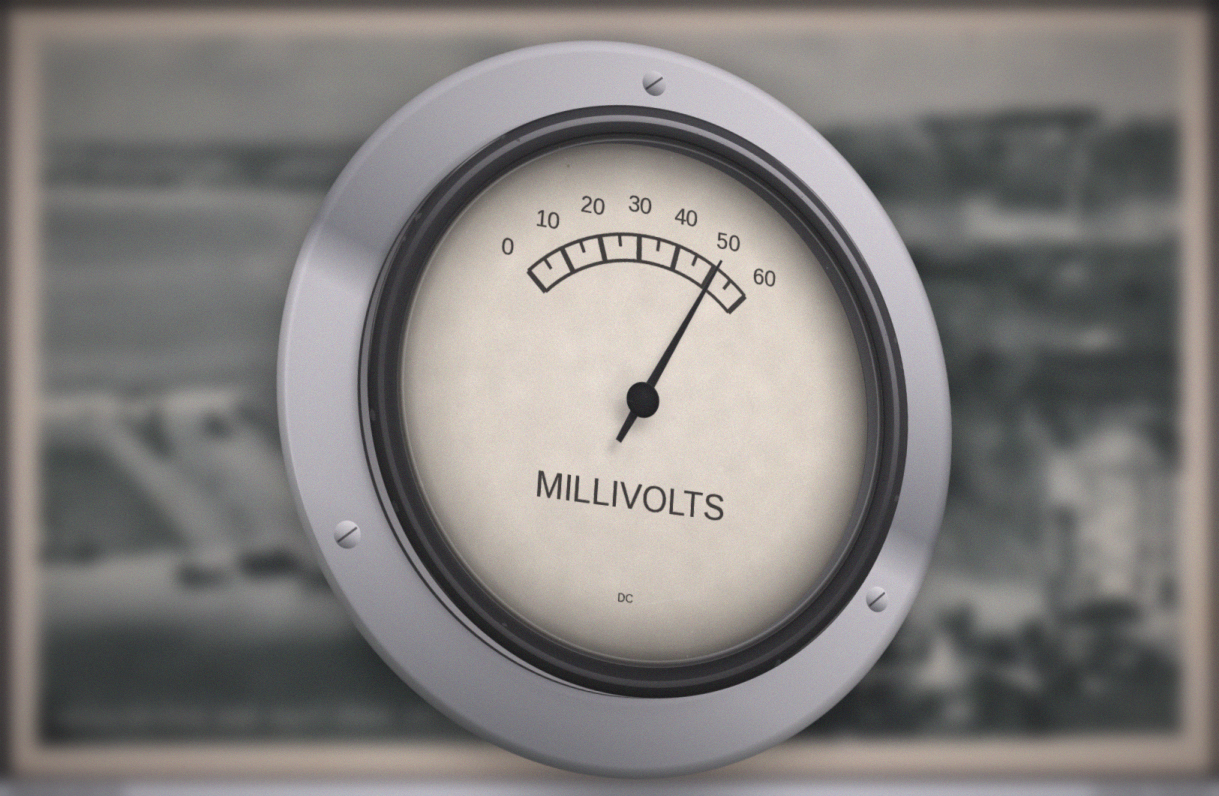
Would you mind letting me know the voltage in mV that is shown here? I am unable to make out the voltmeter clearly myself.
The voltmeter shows 50 mV
